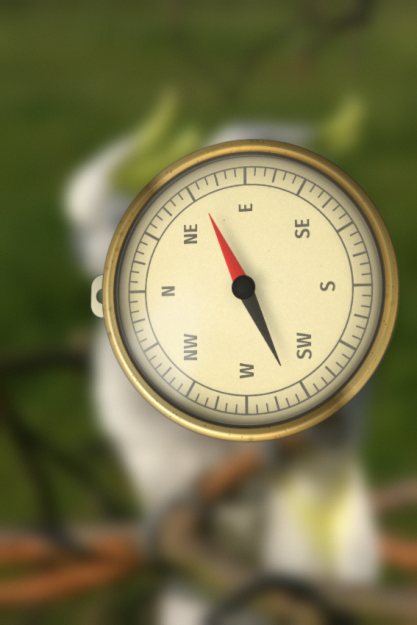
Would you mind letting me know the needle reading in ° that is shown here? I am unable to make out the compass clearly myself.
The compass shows 65 °
